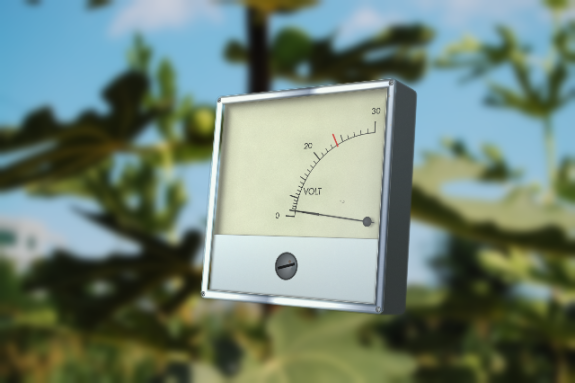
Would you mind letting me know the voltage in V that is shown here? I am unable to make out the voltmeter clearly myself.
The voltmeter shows 5 V
